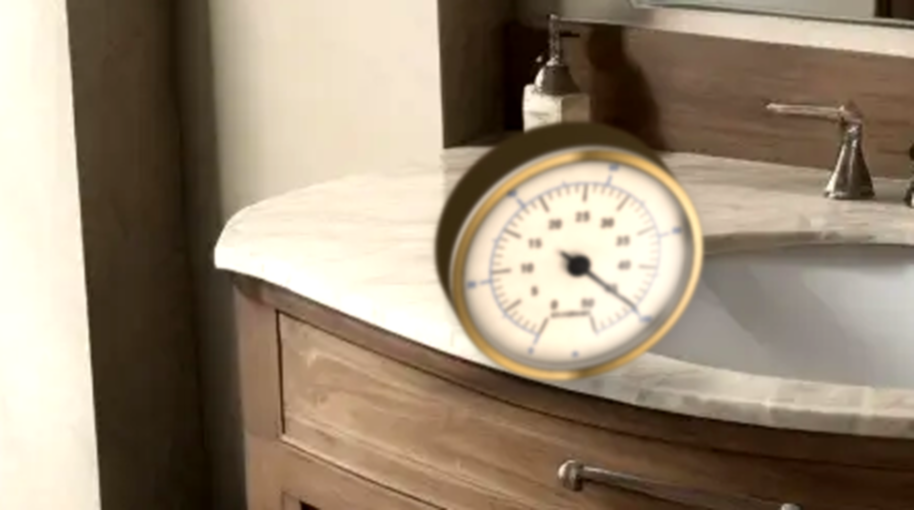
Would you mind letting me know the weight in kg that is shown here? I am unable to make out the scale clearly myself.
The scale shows 45 kg
